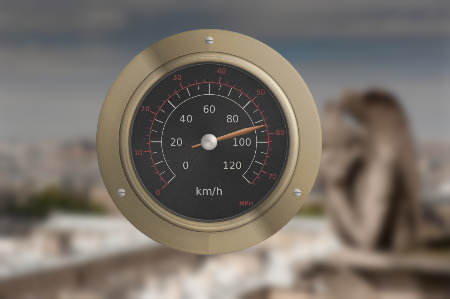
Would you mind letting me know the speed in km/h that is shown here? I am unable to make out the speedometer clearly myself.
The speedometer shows 92.5 km/h
